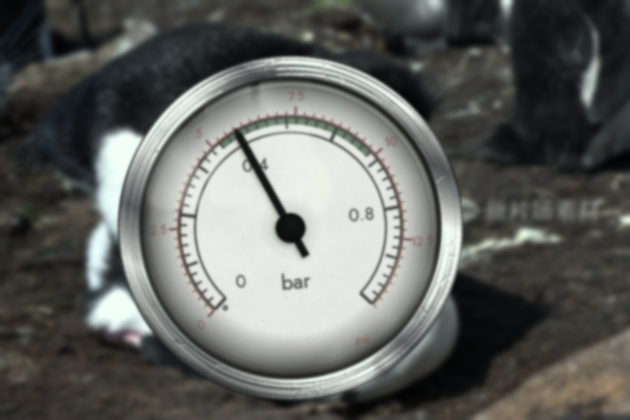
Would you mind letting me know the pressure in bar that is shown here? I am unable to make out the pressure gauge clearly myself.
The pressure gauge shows 0.4 bar
